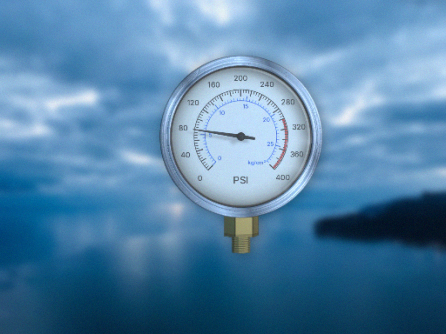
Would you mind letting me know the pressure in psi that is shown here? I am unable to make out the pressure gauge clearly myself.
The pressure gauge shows 80 psi
